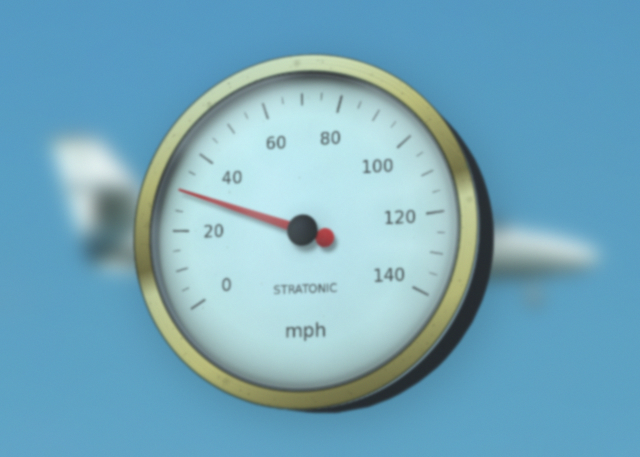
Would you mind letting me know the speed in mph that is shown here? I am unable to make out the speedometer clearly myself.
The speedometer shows 30 mph
